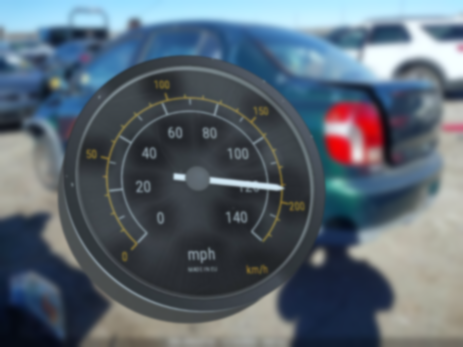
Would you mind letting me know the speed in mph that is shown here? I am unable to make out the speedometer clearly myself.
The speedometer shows 120 mph
